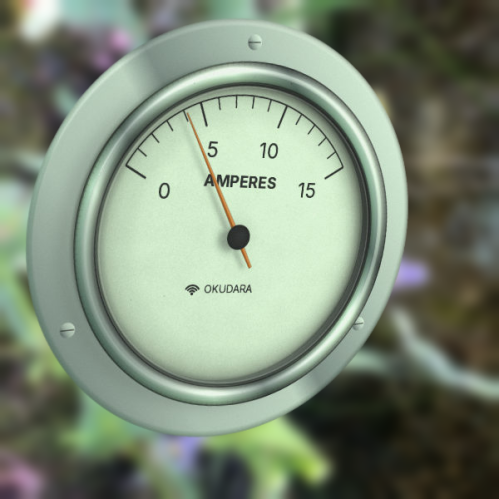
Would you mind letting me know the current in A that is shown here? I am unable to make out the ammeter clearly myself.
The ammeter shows 4 A
